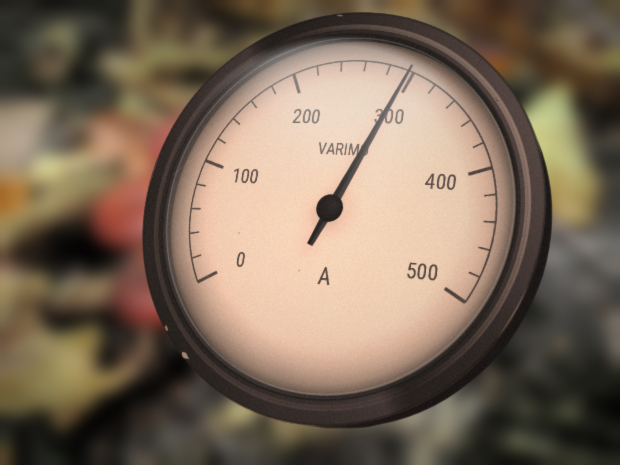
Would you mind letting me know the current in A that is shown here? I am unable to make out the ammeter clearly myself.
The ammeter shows 300 A
